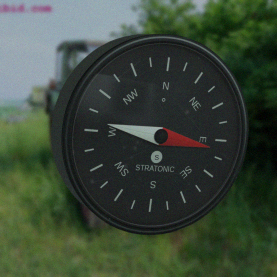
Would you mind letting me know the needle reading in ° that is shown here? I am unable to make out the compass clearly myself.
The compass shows 97.5 °
